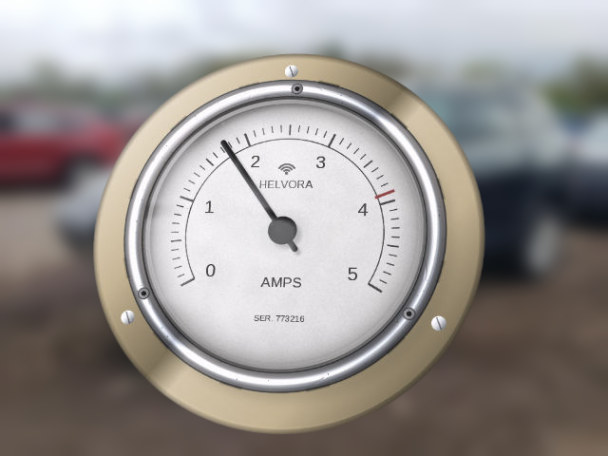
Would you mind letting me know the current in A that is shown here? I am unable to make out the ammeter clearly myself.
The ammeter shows 1.75 A
